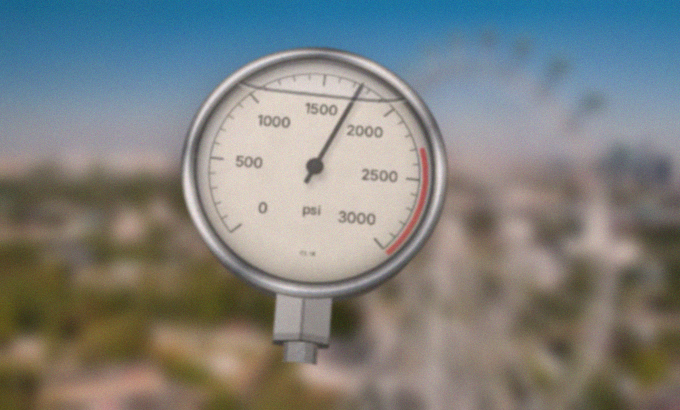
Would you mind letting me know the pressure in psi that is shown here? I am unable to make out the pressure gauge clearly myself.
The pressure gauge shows 1750 psi
